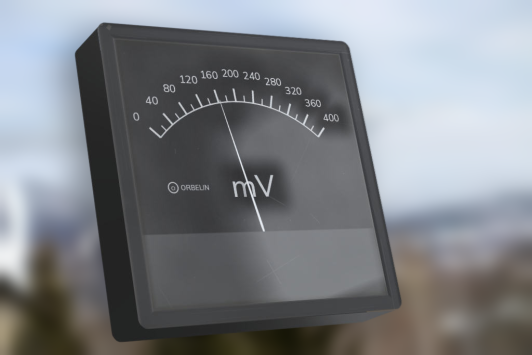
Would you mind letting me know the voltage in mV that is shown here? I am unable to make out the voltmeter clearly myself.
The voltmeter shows 160 mV
